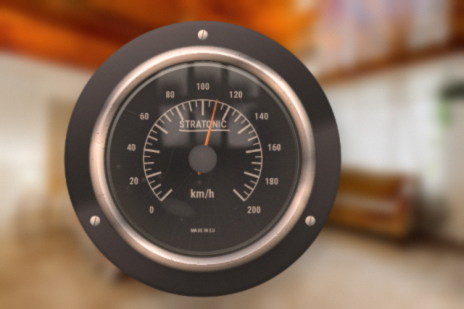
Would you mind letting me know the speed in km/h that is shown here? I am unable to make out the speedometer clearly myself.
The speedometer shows 110 km/h
